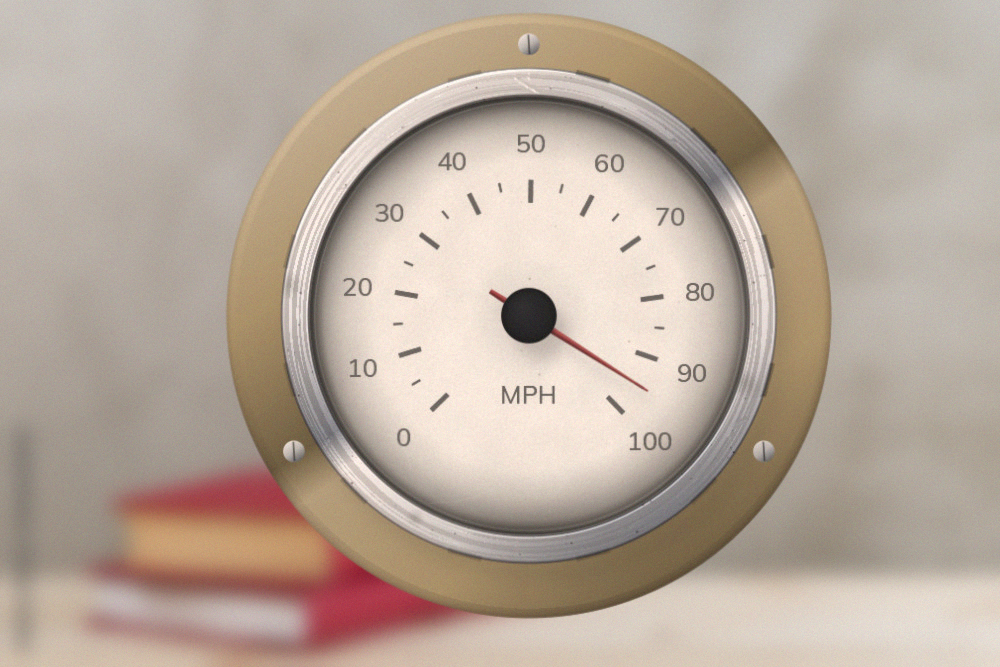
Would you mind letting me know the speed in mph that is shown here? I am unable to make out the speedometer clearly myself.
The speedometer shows 95 mph
